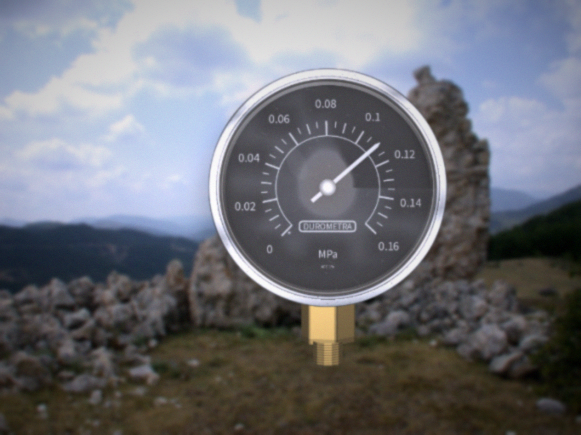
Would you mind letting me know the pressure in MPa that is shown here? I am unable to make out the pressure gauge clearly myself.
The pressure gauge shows 0.11 MPa
